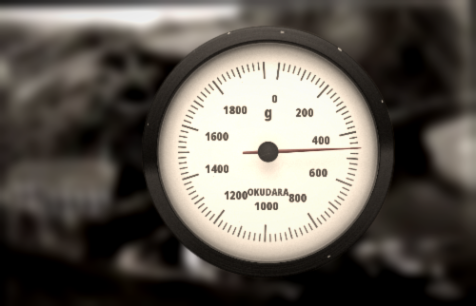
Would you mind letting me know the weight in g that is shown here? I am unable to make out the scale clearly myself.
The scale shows 460 g
